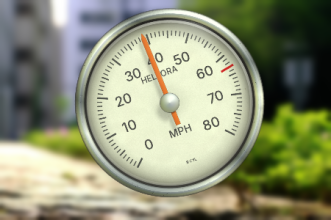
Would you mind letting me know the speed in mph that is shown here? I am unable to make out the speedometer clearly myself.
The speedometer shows 39 mph
